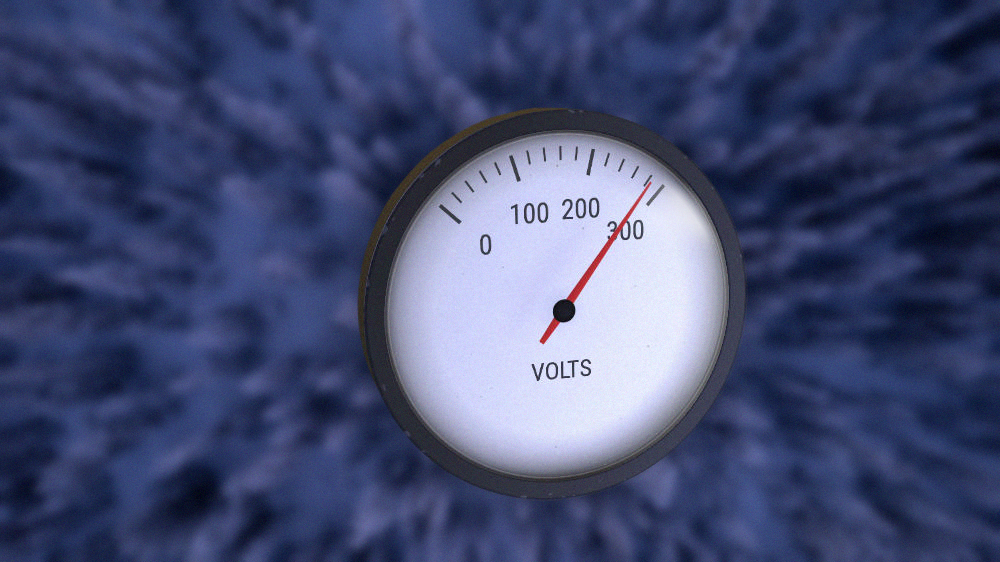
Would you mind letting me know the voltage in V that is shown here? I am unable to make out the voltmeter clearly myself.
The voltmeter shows 280 V
